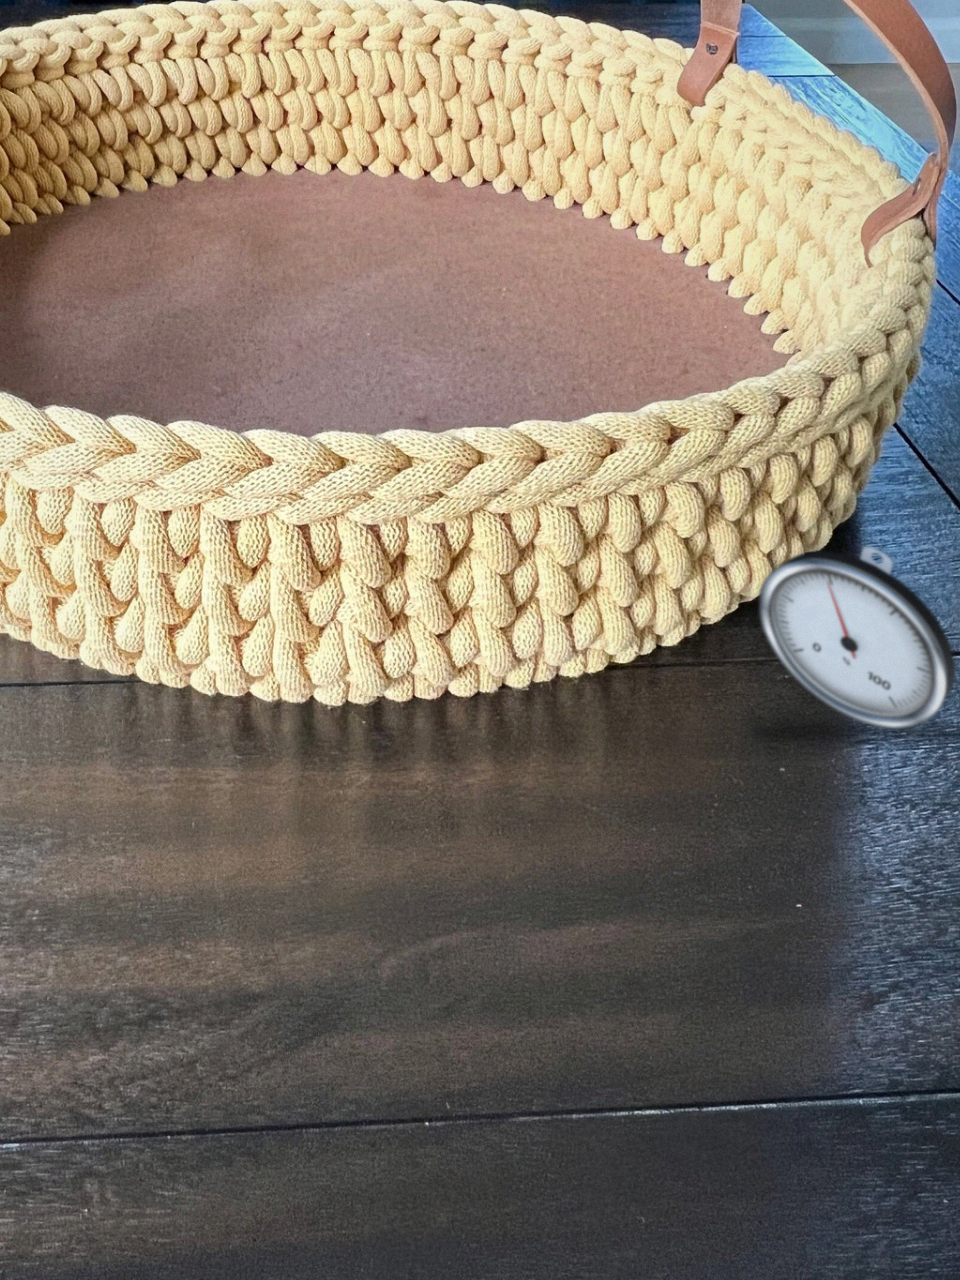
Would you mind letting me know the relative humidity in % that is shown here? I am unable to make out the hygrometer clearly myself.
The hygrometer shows 40 %
